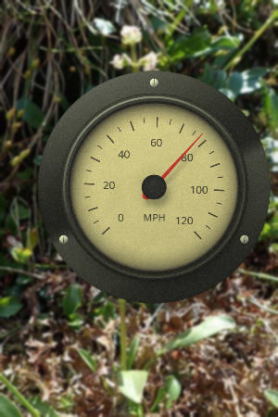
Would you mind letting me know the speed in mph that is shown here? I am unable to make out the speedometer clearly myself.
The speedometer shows 77.5 mph
